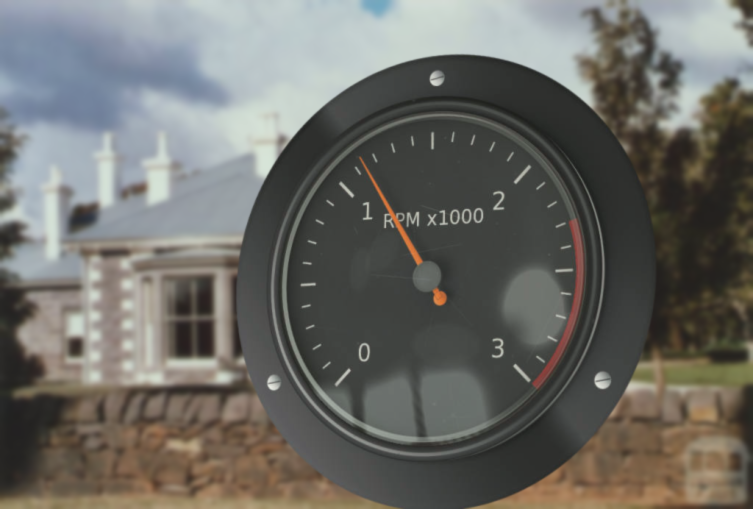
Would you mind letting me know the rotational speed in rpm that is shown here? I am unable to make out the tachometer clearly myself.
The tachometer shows 1150 rpm
